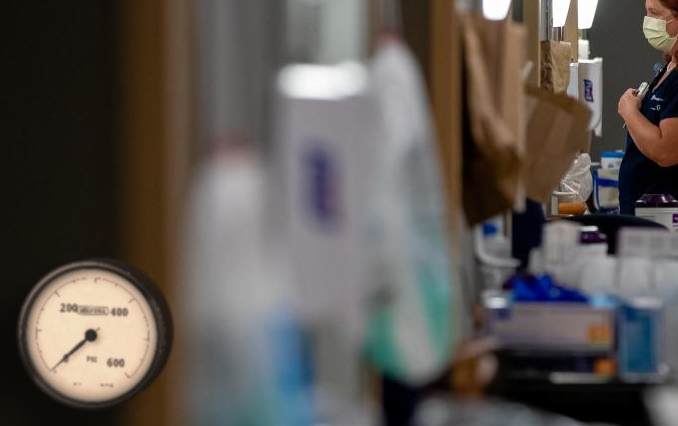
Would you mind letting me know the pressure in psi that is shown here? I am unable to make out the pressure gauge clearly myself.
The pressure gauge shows 0 psi
